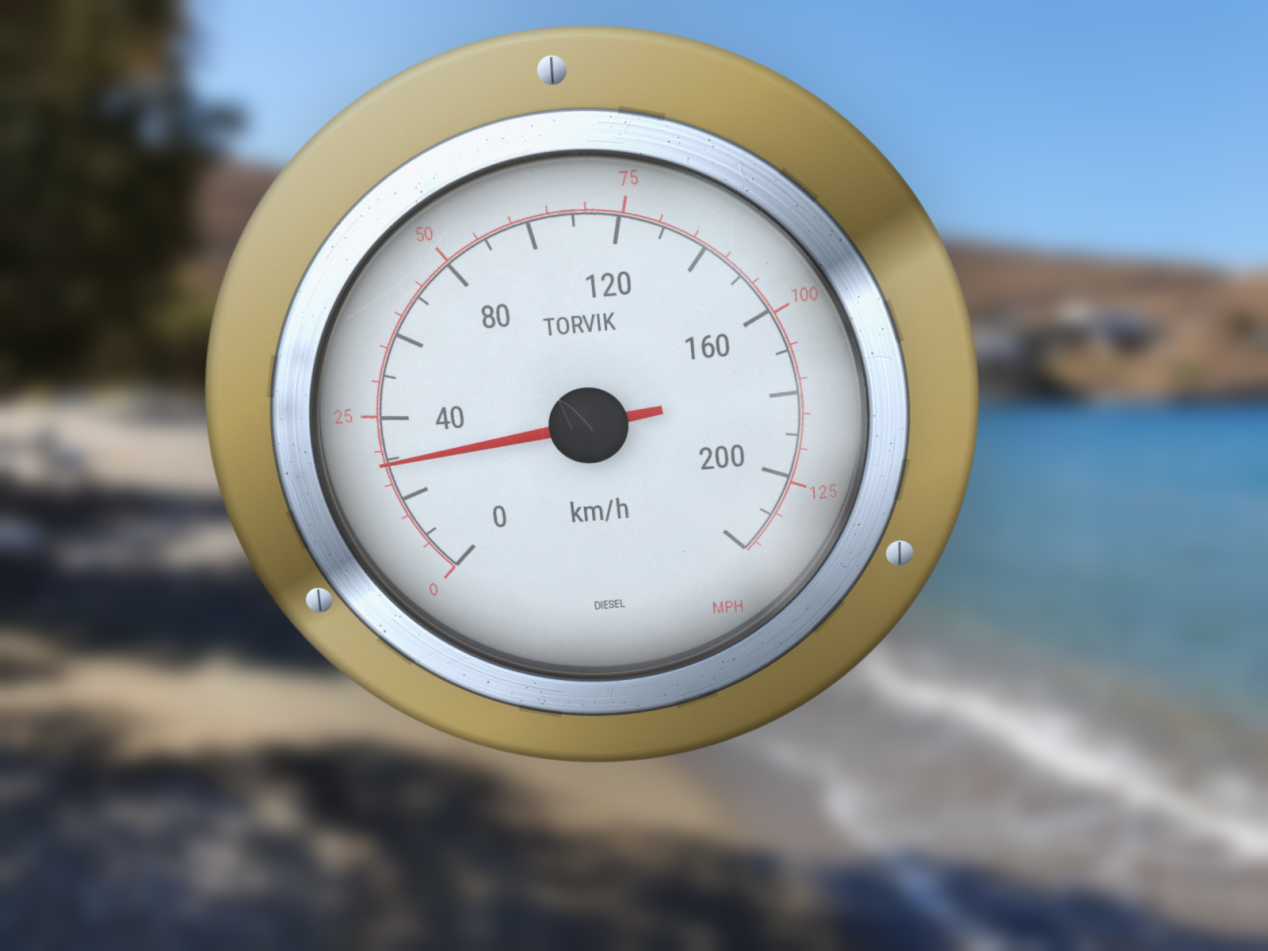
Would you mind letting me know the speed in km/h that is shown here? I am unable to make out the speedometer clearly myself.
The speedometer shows 30 km/h
